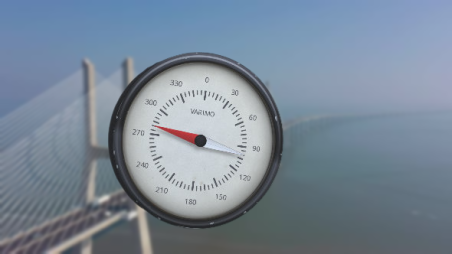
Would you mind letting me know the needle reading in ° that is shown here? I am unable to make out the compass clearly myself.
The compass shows 280 °
